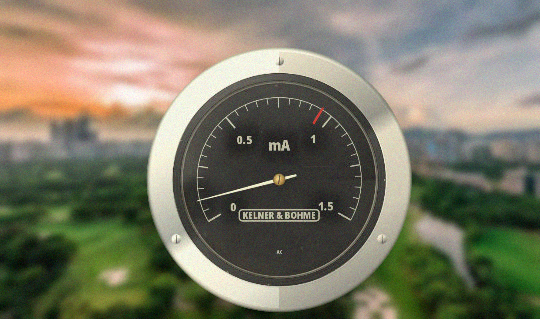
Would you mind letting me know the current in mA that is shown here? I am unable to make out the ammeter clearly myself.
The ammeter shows 0.1 mA
